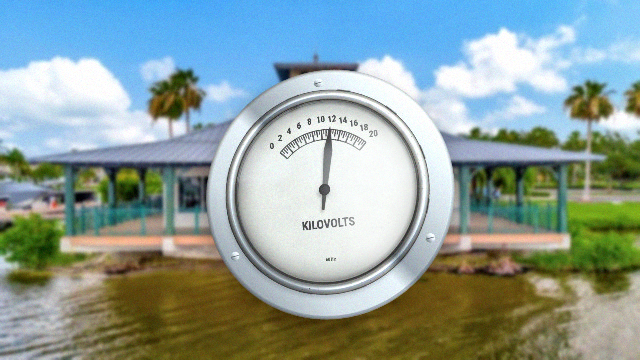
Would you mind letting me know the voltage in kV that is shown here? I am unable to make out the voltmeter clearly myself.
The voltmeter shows 12 kV
